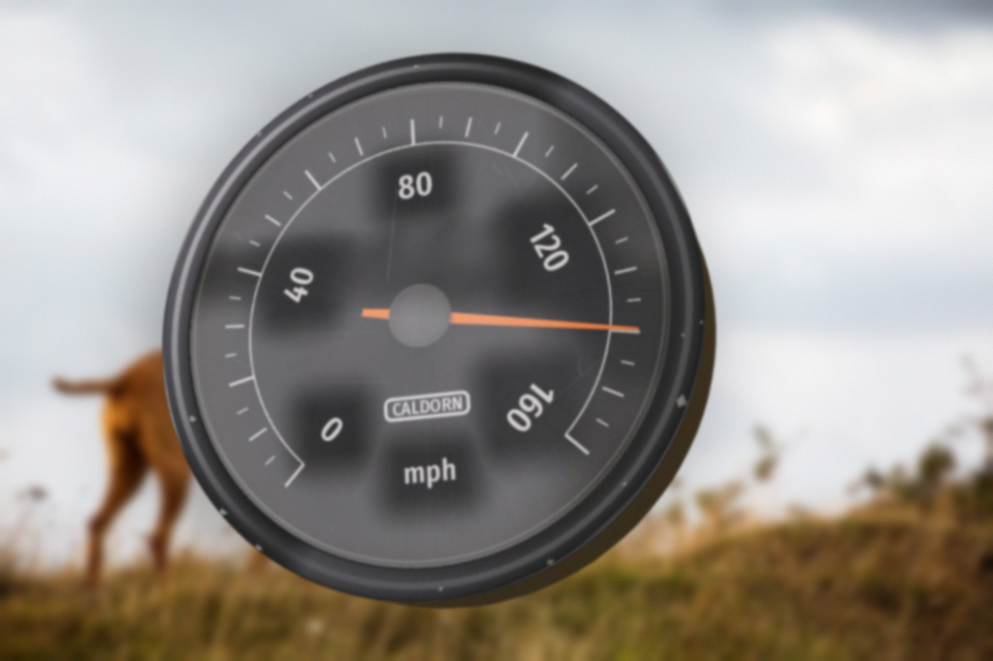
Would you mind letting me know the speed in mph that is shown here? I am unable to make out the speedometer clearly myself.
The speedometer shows 140 mph
